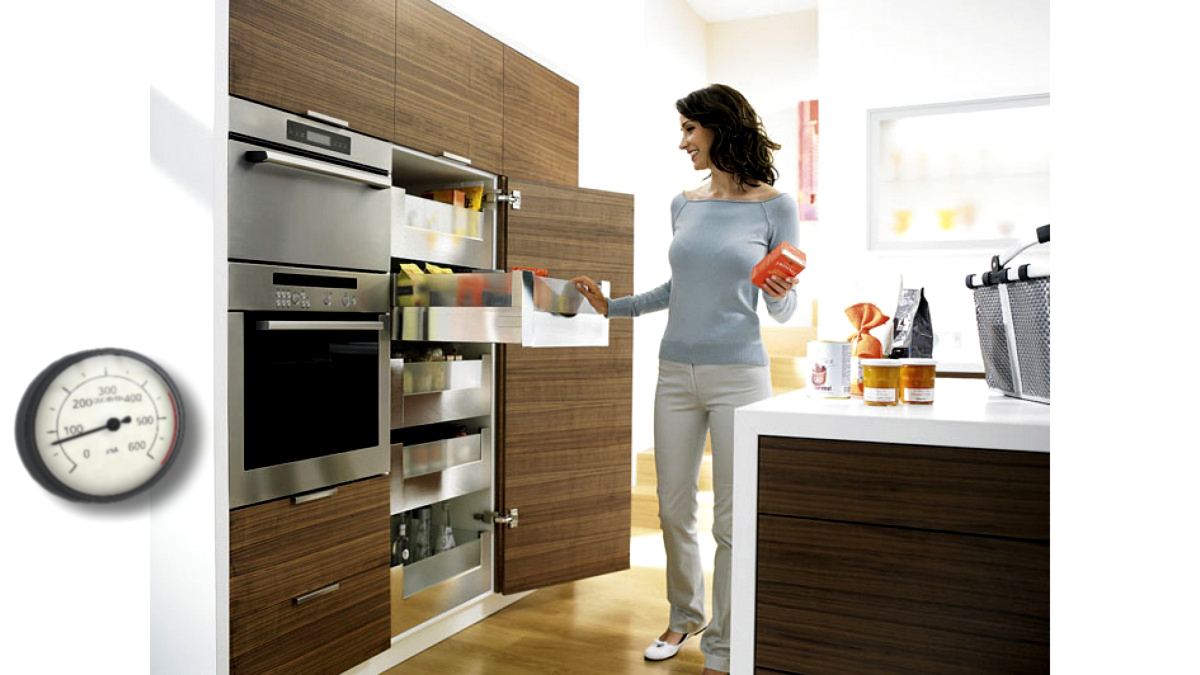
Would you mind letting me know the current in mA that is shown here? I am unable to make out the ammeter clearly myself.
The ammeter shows 75 mA
